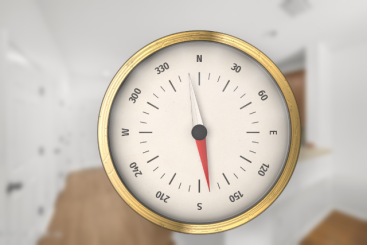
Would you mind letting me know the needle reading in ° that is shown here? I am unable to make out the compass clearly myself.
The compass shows 170 °
